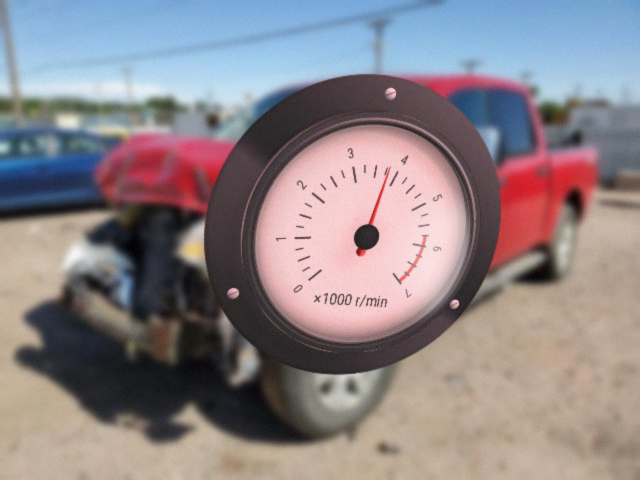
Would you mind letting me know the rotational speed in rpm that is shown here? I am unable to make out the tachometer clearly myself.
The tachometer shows 3750 rpm
